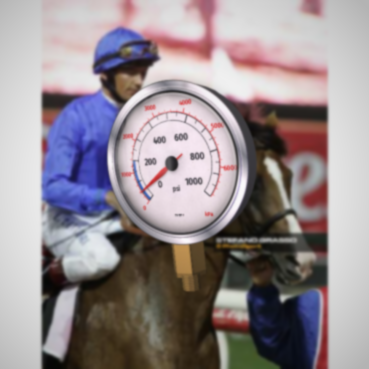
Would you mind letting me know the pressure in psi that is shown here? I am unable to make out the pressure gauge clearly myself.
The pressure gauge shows 50 psi
